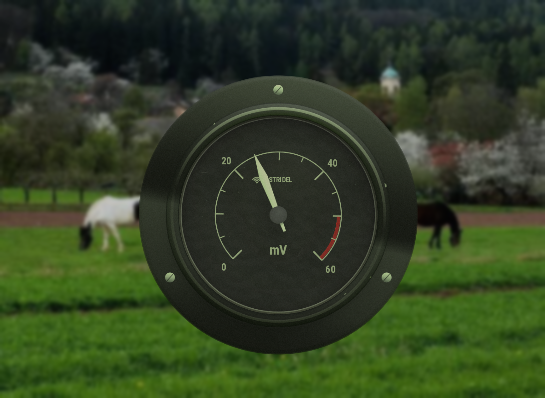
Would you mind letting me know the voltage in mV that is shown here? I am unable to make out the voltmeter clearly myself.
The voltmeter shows 25 mV
